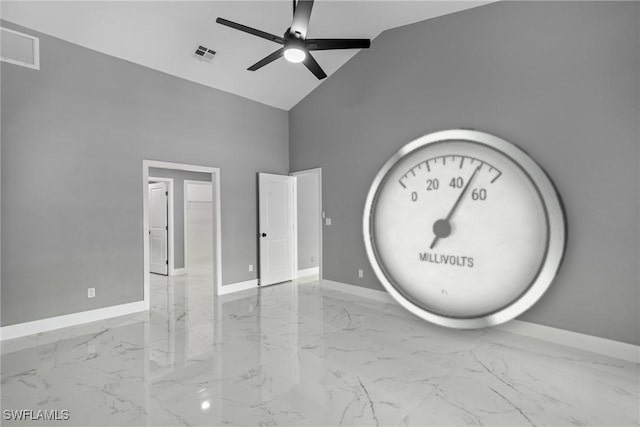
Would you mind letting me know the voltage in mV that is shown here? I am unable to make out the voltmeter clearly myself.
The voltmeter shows 50 mV
